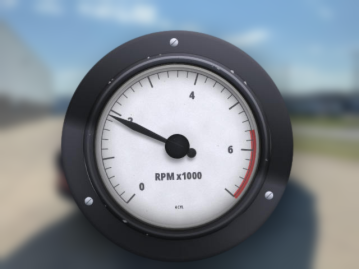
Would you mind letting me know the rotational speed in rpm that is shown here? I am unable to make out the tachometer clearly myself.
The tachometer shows 1900 rpm
